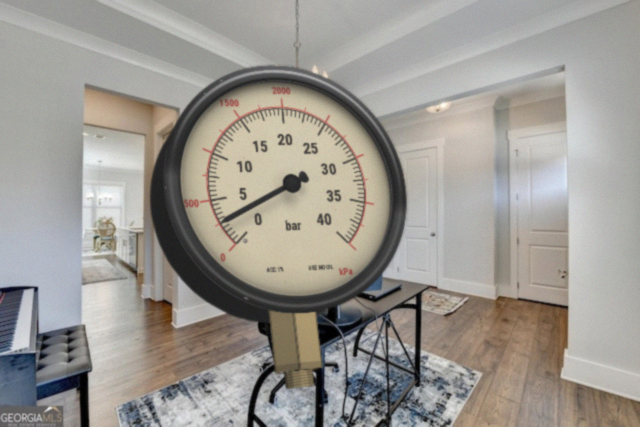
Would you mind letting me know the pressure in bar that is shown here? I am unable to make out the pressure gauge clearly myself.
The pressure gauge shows 2.5 bar
